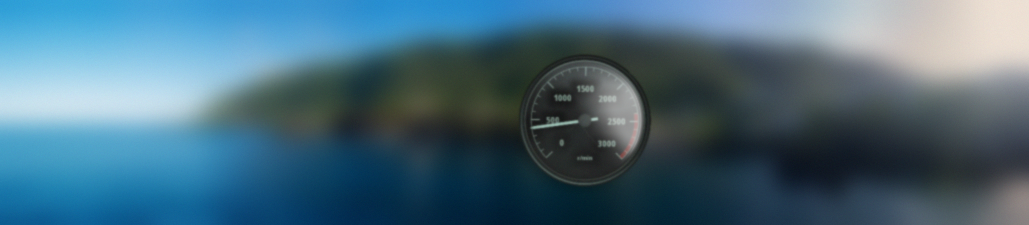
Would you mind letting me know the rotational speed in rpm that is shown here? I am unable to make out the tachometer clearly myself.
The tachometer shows 400 rpm
